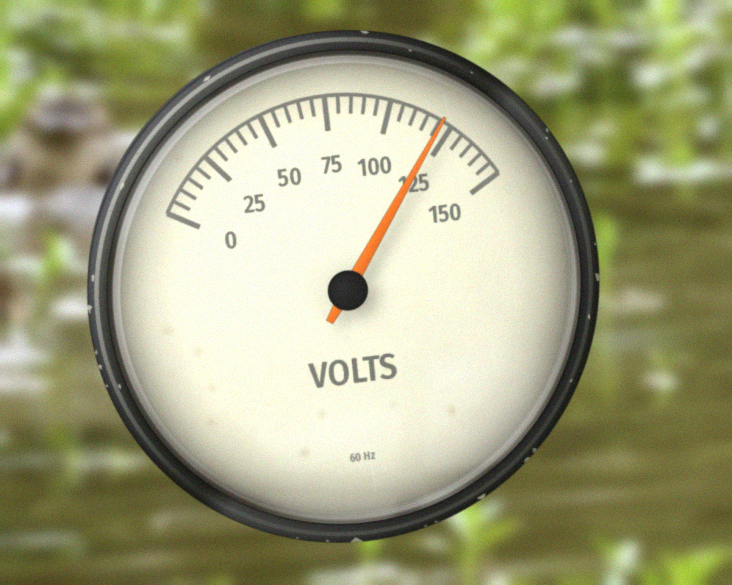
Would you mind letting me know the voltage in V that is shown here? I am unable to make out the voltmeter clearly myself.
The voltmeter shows 120 V
